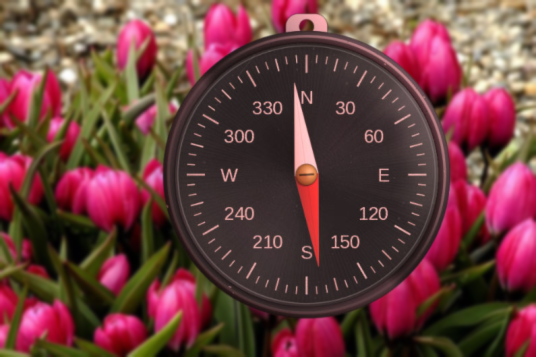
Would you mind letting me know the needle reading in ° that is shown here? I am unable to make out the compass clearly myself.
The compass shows 172.5 °
